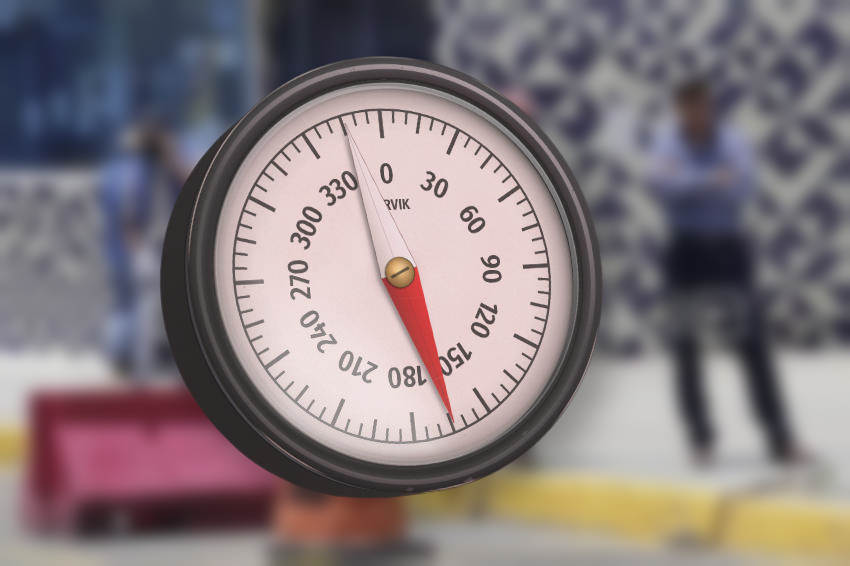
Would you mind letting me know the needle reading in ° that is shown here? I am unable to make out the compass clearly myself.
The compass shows 165 °
